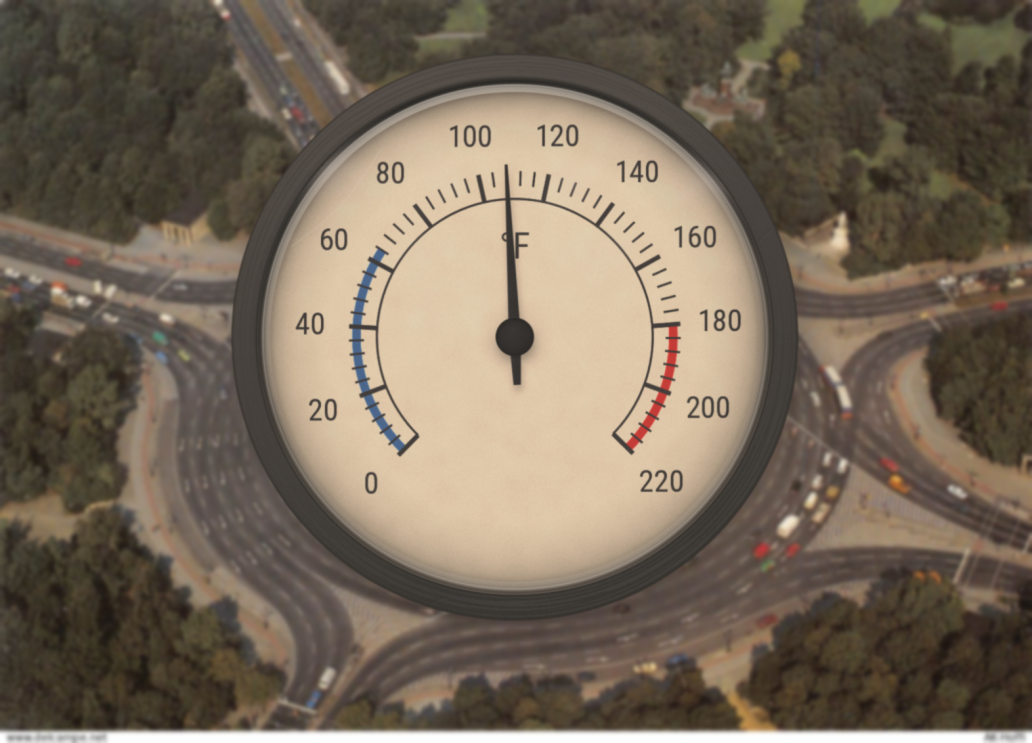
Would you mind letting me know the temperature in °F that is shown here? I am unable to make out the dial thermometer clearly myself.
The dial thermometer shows 108 °F
